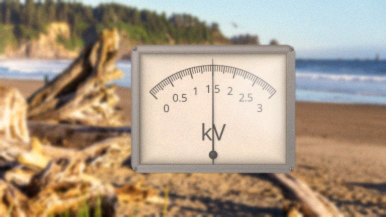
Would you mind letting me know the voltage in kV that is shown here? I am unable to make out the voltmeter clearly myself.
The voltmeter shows 1.5 kV
